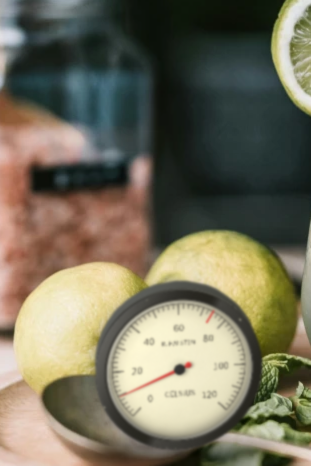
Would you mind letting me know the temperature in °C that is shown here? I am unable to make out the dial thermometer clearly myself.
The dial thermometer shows 10 °C
